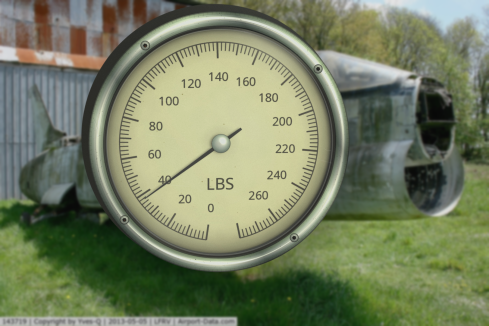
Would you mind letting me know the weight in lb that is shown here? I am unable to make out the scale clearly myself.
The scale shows 38 lb
